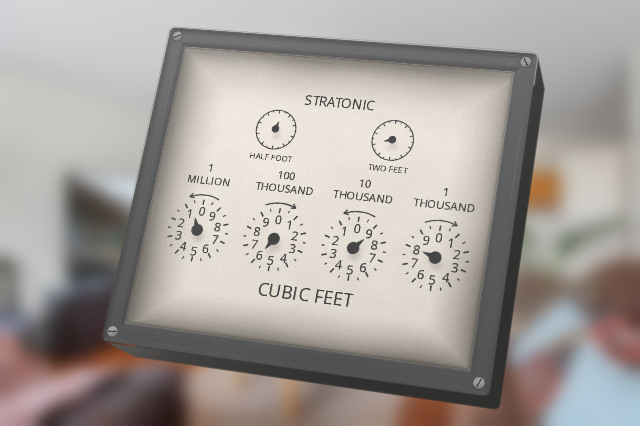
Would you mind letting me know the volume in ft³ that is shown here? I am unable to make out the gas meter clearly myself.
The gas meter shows 58800 ft³
